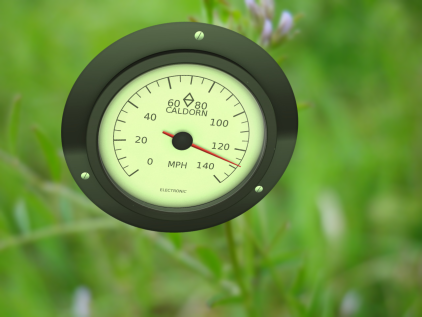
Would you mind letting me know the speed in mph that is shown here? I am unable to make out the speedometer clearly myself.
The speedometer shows 127.5 mph
